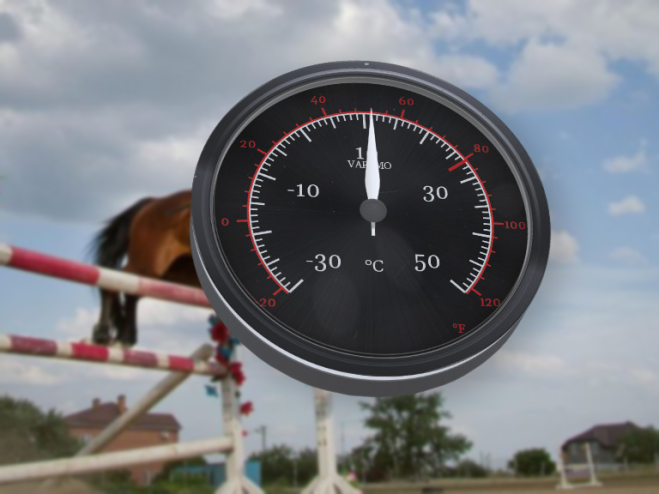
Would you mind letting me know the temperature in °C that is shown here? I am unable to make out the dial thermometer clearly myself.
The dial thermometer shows 11 °C
